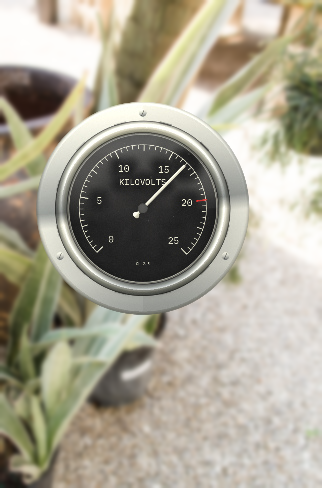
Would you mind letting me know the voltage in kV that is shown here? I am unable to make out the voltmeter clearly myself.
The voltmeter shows 16.5 kV
